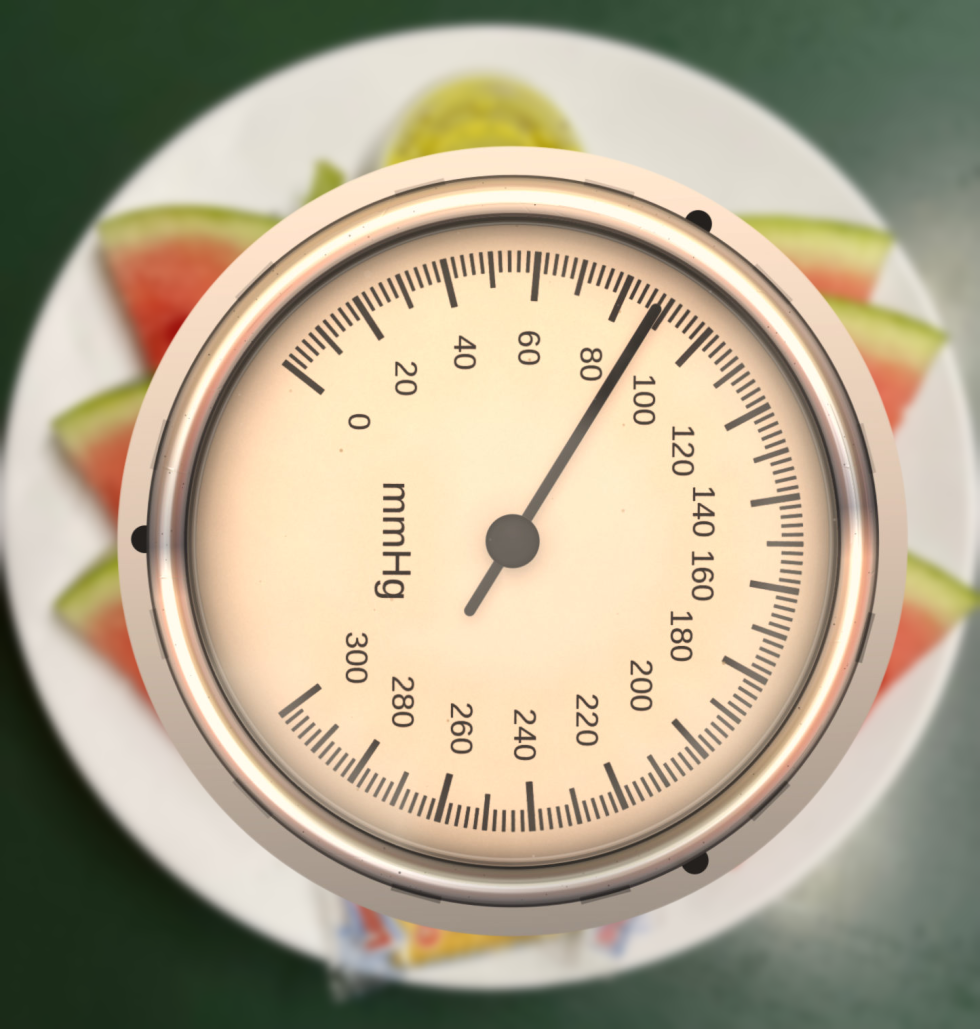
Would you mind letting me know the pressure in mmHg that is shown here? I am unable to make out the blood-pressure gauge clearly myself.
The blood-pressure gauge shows 88 mmHg
